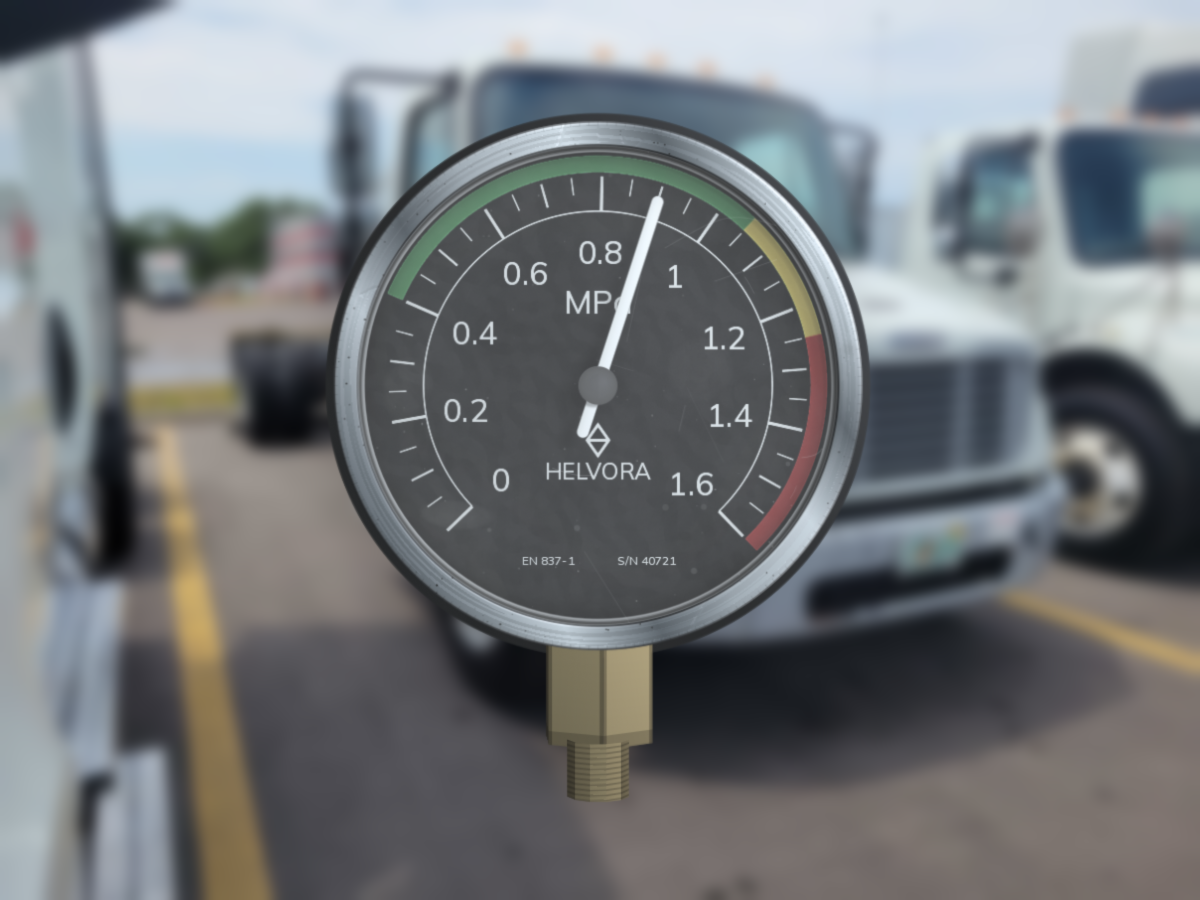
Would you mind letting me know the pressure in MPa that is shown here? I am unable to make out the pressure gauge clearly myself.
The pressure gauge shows 0.9 MPa
